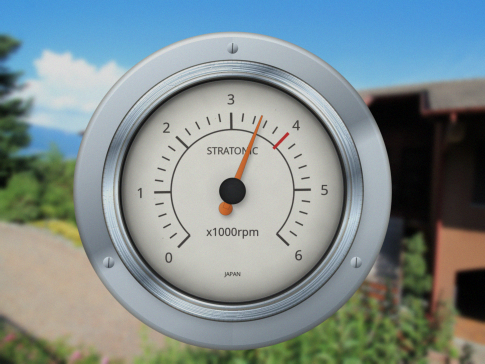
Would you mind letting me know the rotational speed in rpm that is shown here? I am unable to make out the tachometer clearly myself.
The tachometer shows 3500 rpm
